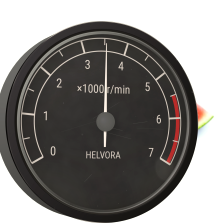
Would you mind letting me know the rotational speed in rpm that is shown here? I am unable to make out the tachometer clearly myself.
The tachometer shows 3500 rpm
